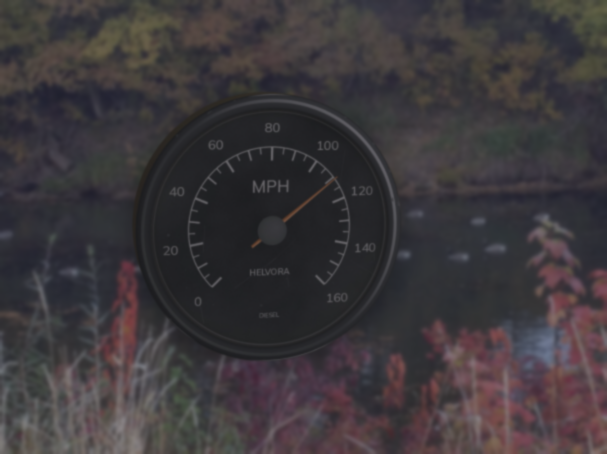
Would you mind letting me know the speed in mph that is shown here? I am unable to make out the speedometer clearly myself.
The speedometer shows 110 mph
